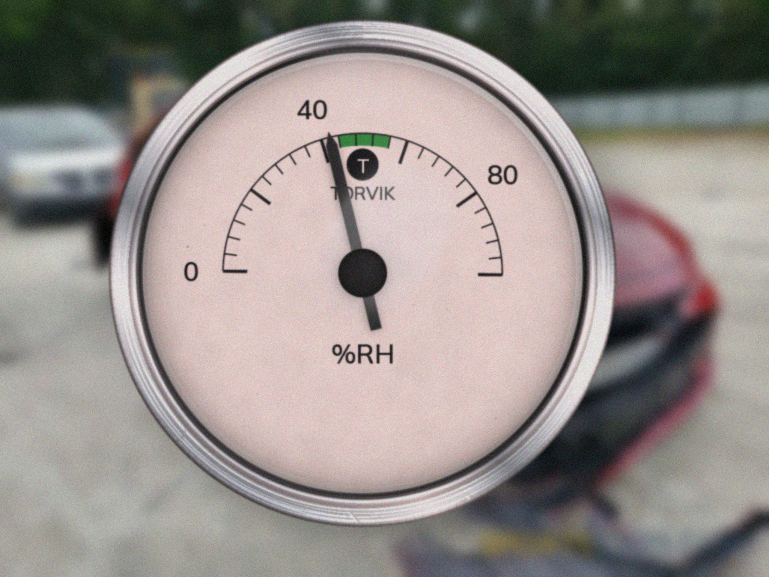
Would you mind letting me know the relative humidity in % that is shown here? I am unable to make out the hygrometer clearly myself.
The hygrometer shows 42 %
